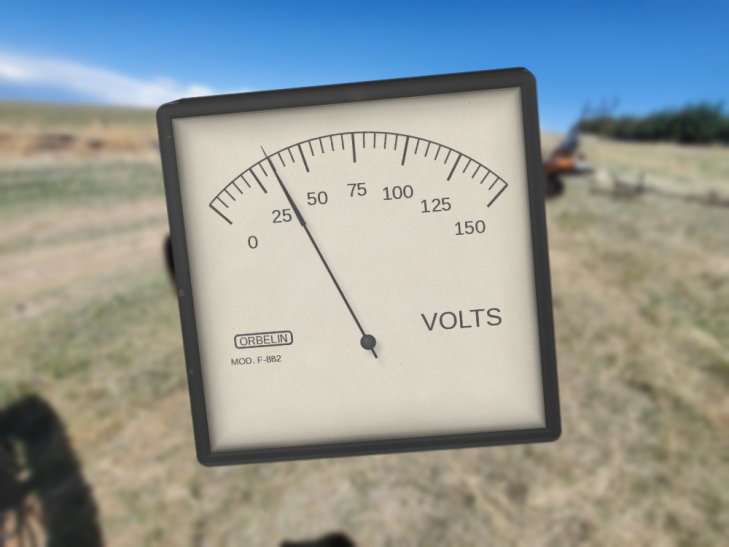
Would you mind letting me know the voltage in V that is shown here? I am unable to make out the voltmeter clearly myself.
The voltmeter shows 35 V
